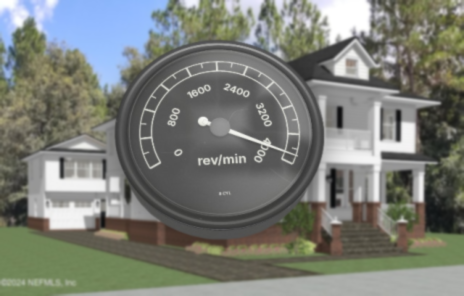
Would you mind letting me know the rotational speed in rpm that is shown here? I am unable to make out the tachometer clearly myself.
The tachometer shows 3900 rpm
